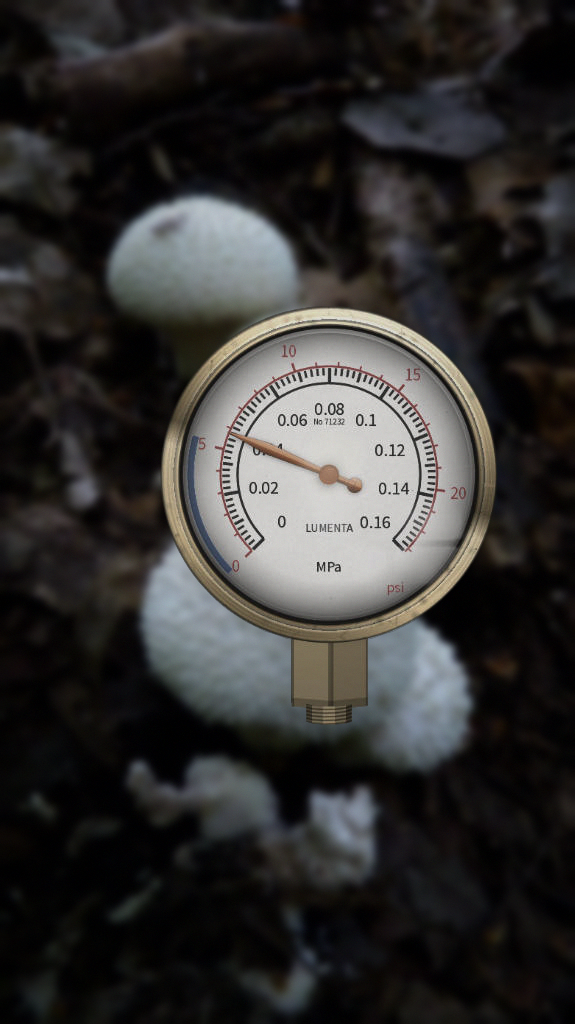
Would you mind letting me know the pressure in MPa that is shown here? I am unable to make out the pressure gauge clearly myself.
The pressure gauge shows 0.04 MPa
